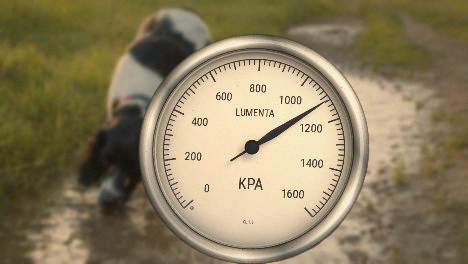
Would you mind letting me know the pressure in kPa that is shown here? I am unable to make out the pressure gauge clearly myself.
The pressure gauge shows 1120 kPa
